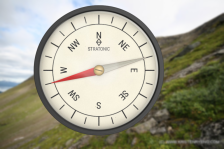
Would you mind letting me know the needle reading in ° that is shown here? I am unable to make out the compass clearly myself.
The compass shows 255 °
